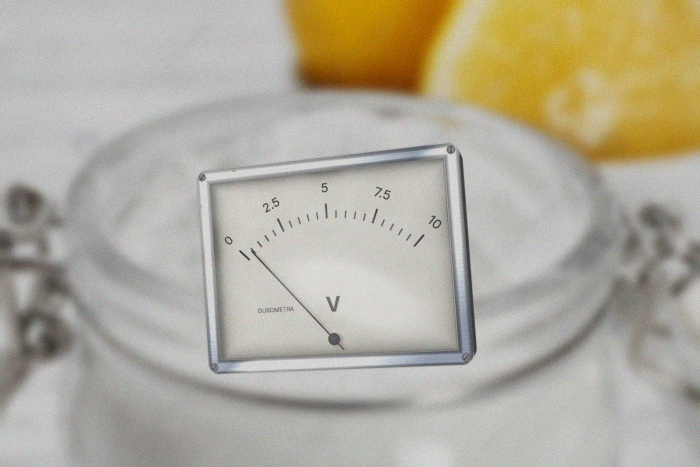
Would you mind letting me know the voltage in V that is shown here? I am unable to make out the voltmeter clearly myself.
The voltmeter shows 0.5 V
